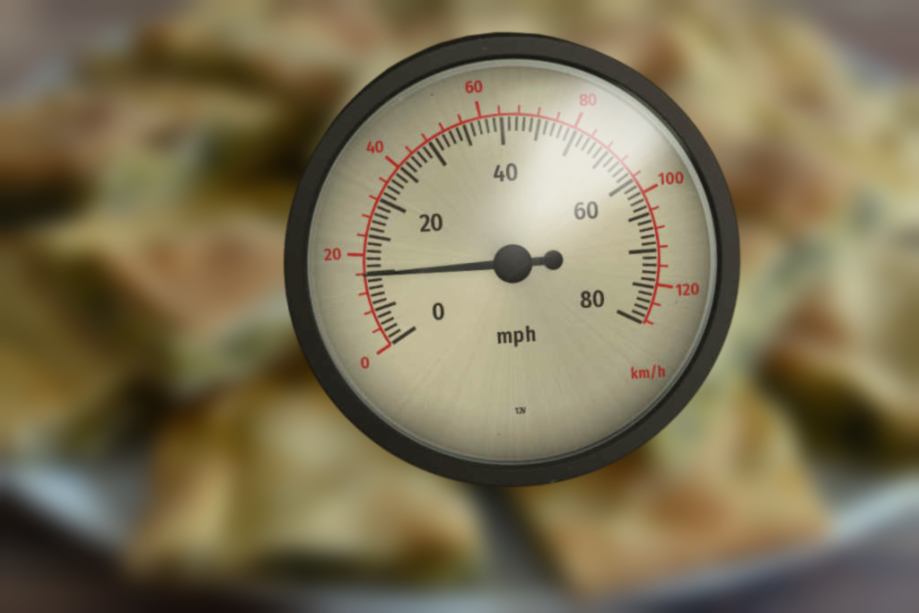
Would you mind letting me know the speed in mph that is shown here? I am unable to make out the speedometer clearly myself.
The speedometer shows 10 mph
